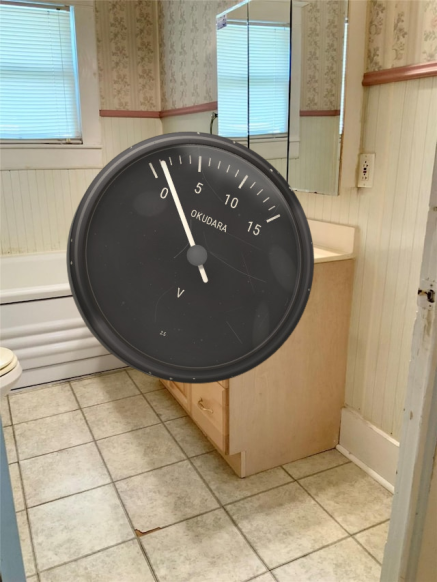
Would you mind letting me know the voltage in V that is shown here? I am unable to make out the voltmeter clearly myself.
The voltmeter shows 1 V
